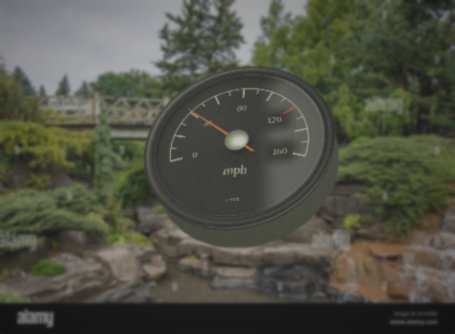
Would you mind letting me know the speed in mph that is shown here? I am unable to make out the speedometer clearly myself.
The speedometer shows 40 mph
